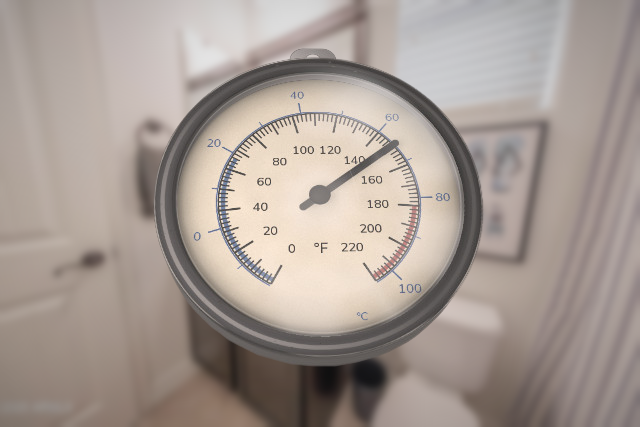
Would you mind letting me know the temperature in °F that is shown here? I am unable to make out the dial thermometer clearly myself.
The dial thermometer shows 150 °F
